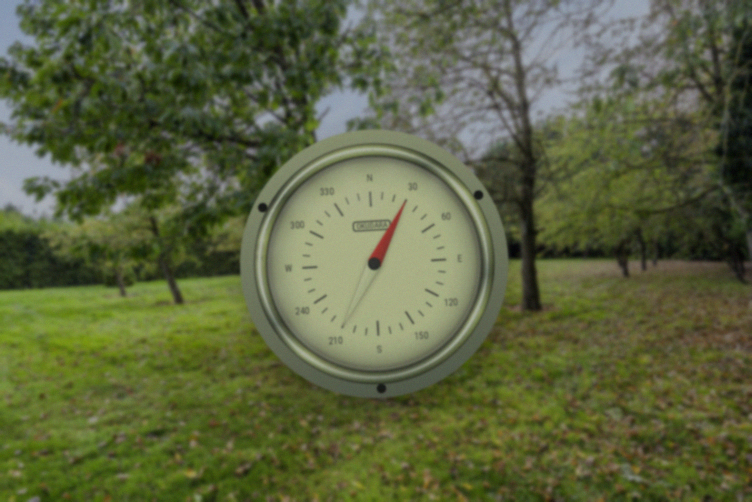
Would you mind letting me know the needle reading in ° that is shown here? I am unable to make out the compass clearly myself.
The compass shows 30 °
